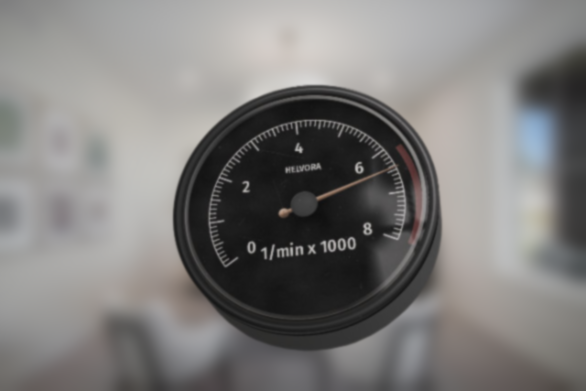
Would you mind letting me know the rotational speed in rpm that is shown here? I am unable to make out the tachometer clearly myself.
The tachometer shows 6500 rpm
